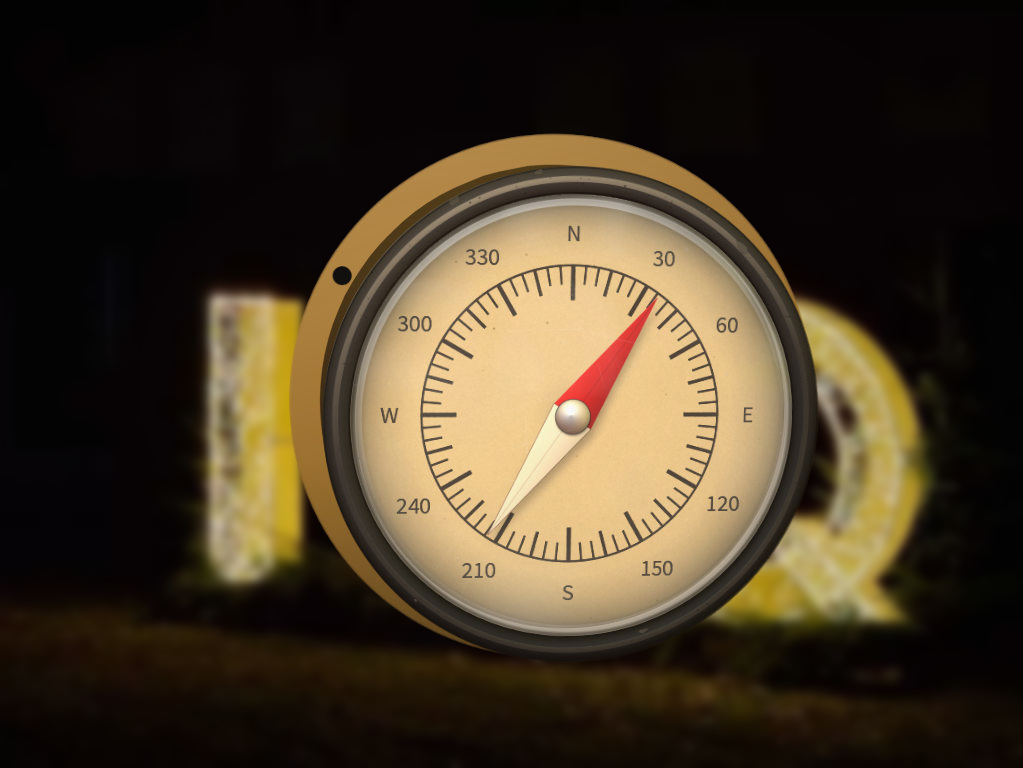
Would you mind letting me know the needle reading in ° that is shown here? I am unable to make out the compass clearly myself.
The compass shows 35 °
